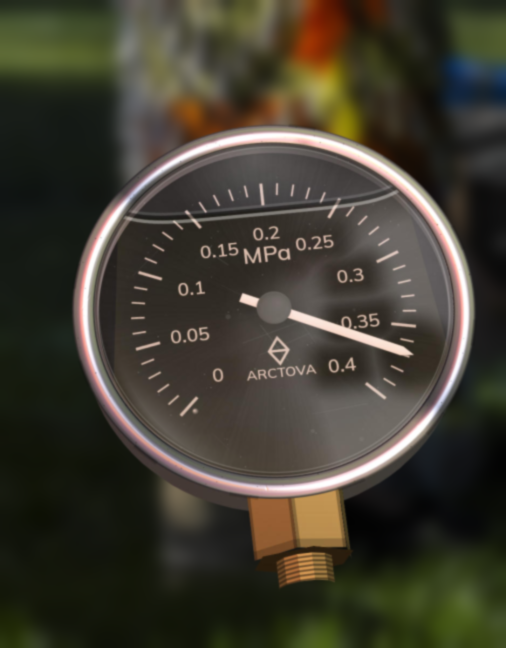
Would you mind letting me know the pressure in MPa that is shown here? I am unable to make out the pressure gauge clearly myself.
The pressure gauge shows 0.37 MPa
